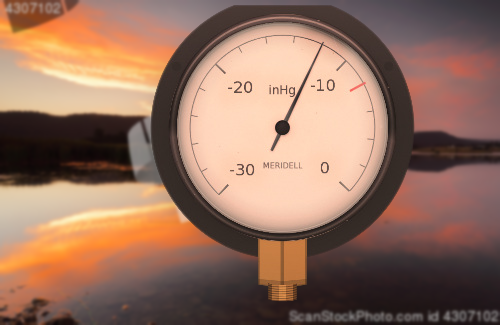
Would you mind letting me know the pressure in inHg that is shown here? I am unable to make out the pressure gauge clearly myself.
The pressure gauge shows -12 inHg
